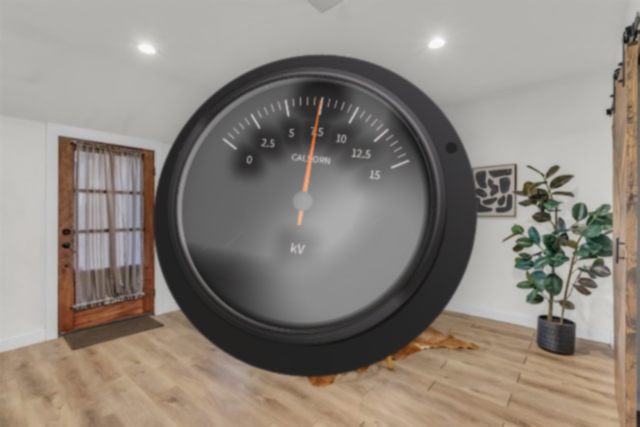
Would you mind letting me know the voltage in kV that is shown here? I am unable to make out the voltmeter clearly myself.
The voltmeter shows 7.5 kV
